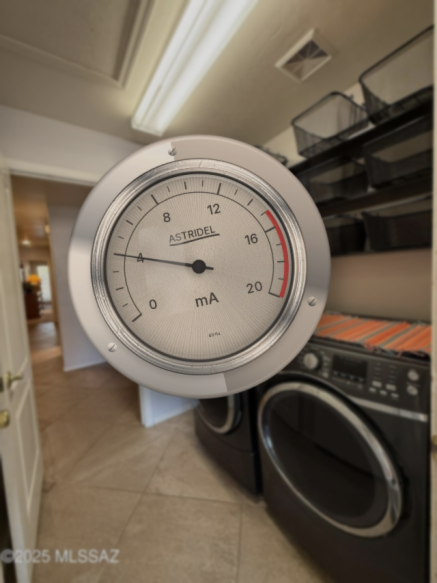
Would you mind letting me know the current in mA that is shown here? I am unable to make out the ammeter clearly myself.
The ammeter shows 4 mA
